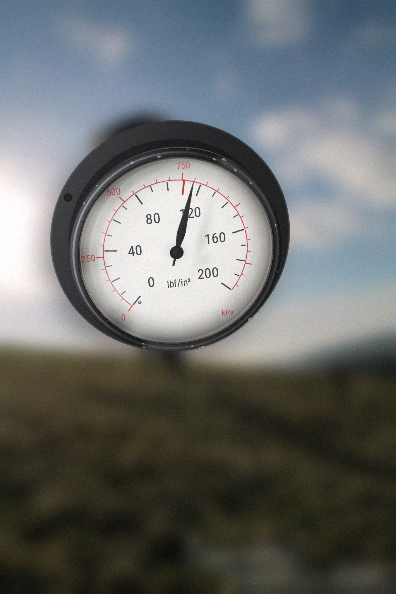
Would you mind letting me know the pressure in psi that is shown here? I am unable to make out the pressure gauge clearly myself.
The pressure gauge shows 115 psi
